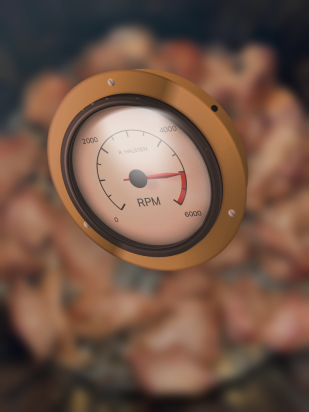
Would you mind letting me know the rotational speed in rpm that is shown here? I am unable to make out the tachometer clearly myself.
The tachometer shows 5000 rpm
